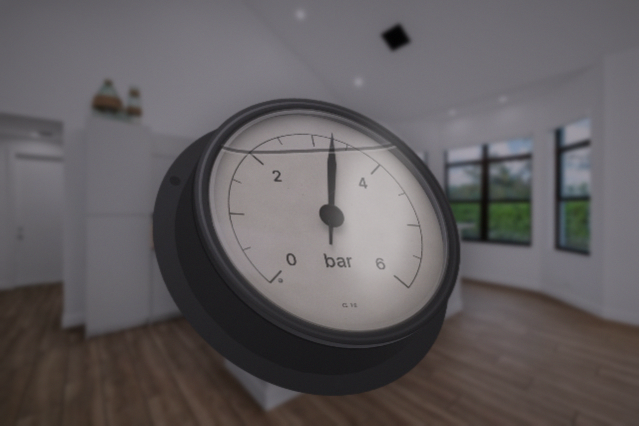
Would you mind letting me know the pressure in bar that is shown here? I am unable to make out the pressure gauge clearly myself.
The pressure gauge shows 3.25 bar
